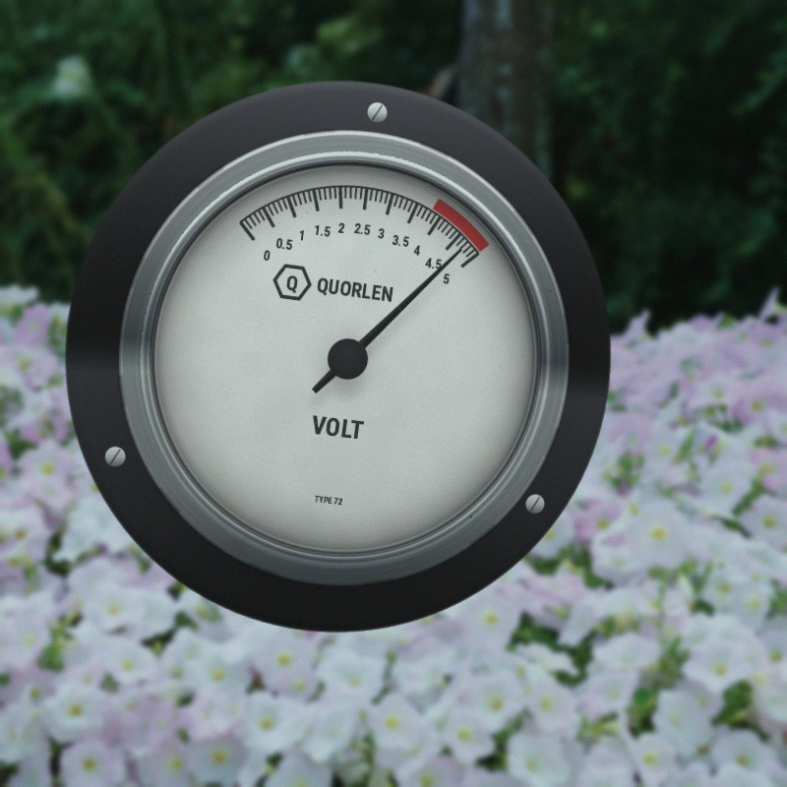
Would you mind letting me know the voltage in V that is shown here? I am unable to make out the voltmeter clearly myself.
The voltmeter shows 4.7 V
